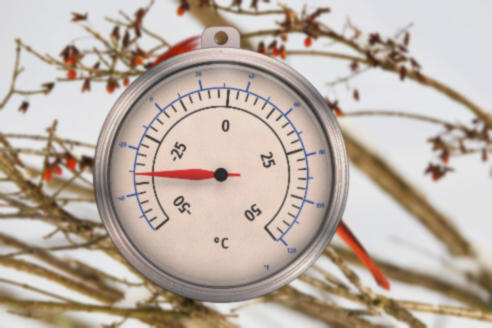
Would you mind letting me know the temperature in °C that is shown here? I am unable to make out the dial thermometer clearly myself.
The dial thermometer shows -35 °C
